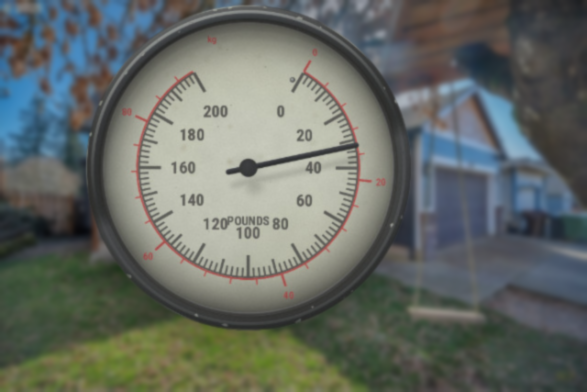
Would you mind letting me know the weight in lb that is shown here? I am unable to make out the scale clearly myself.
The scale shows 32 lb
